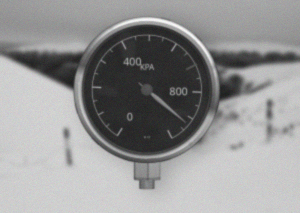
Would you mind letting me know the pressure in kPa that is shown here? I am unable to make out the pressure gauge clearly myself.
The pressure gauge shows 925 kPa
